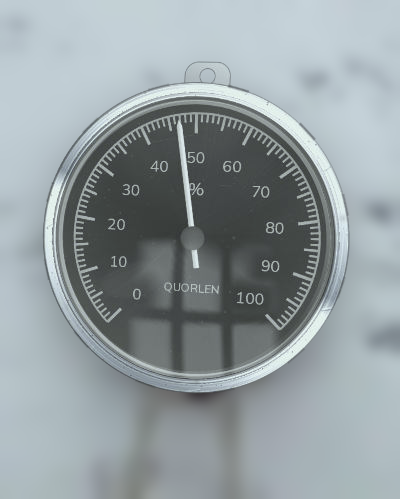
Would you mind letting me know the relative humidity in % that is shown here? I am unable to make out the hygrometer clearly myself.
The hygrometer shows 47 %
